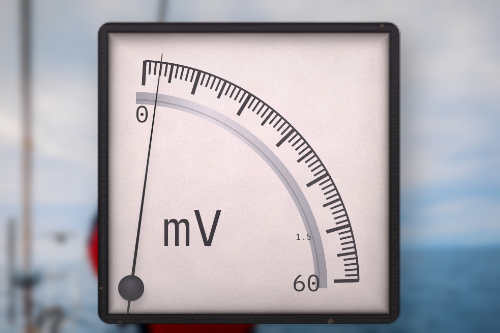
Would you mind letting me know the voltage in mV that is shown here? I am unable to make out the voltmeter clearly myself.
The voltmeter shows 3 mV
